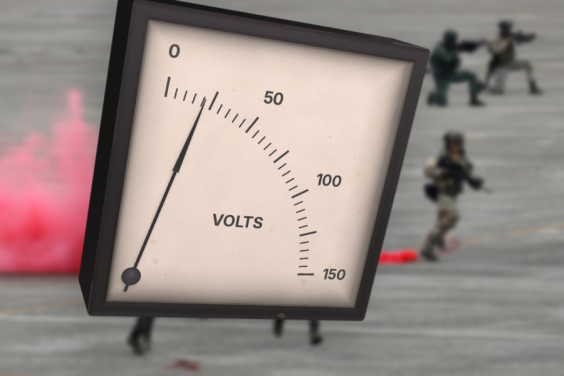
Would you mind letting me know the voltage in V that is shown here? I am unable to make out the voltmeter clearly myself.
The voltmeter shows 20 V
